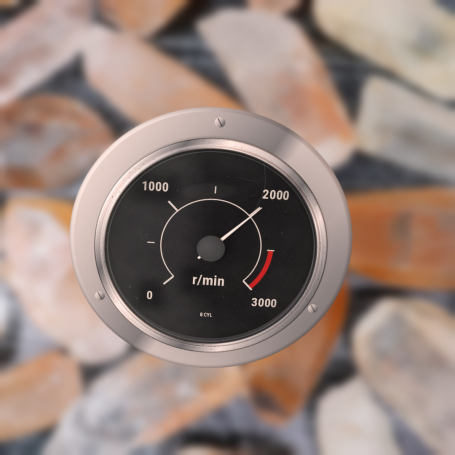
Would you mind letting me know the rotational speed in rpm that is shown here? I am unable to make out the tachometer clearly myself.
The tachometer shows 2000 rpm
